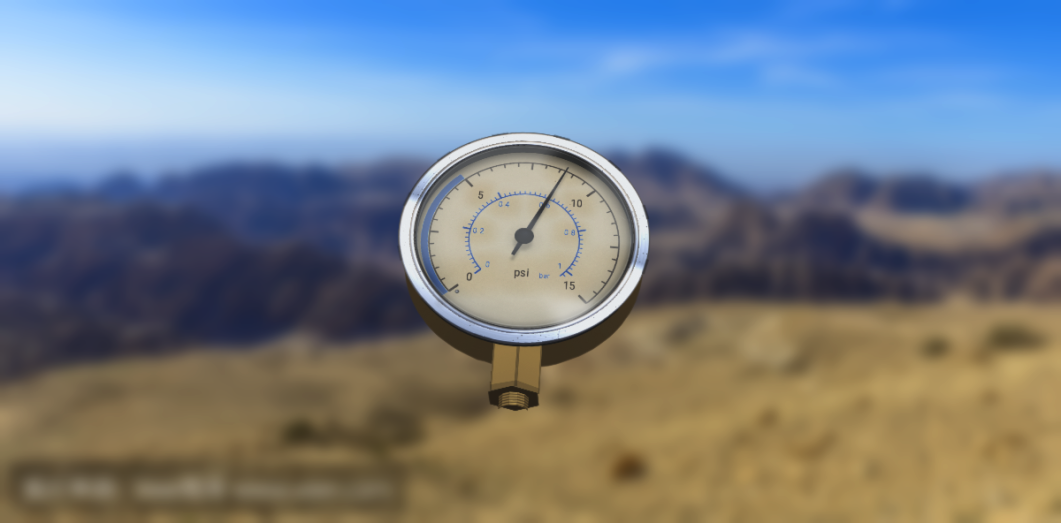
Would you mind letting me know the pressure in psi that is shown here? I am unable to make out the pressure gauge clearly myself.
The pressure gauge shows 8.75 psi
